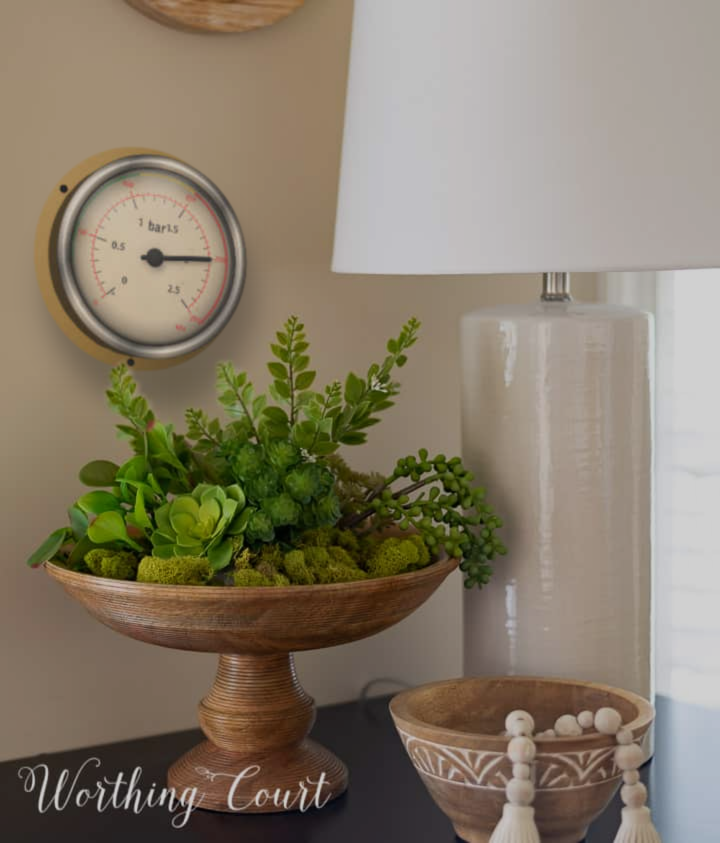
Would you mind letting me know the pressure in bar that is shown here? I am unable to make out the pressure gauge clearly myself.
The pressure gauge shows 2 bar
